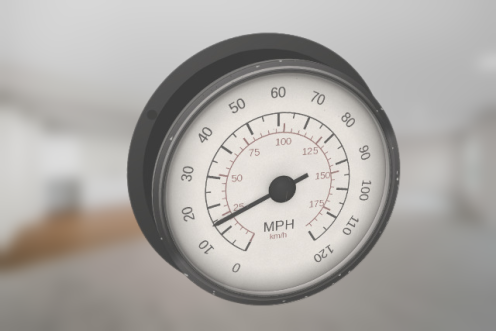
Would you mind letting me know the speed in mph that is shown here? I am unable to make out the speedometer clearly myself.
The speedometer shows 15 mph
